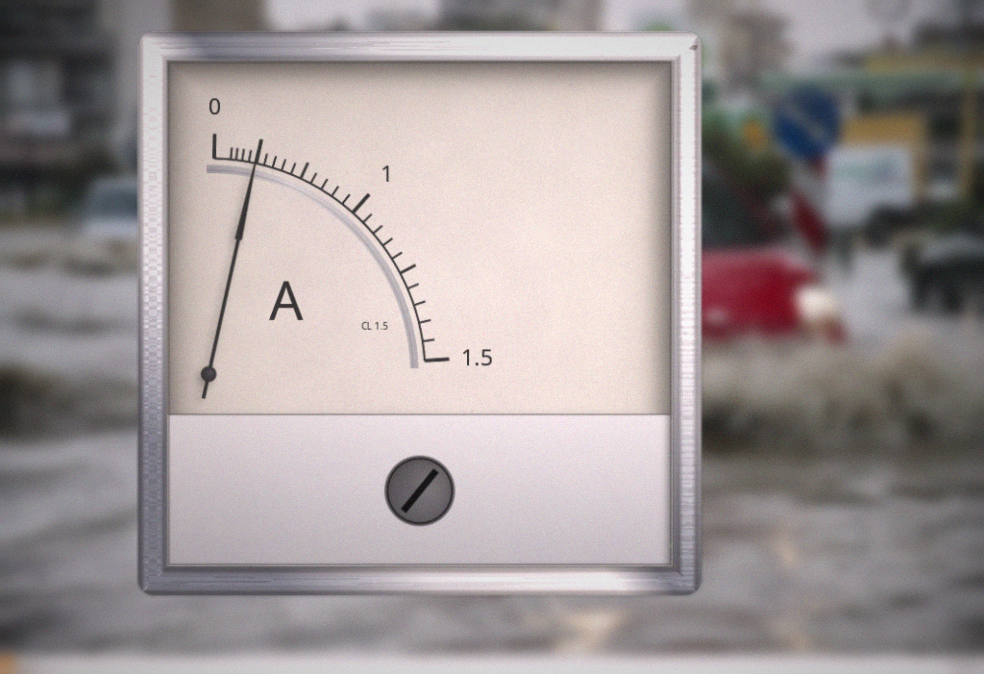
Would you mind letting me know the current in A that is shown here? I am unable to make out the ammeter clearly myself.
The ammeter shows 0.5 A
